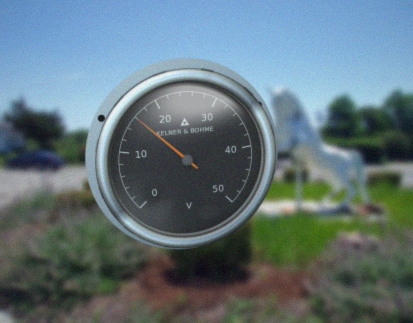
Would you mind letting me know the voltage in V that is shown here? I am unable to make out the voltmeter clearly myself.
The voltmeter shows 16 V
